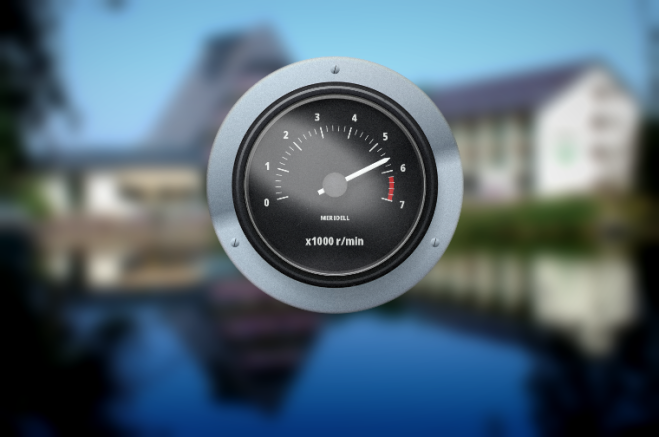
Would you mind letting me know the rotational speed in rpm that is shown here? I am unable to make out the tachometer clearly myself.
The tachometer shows 5600 rpm
